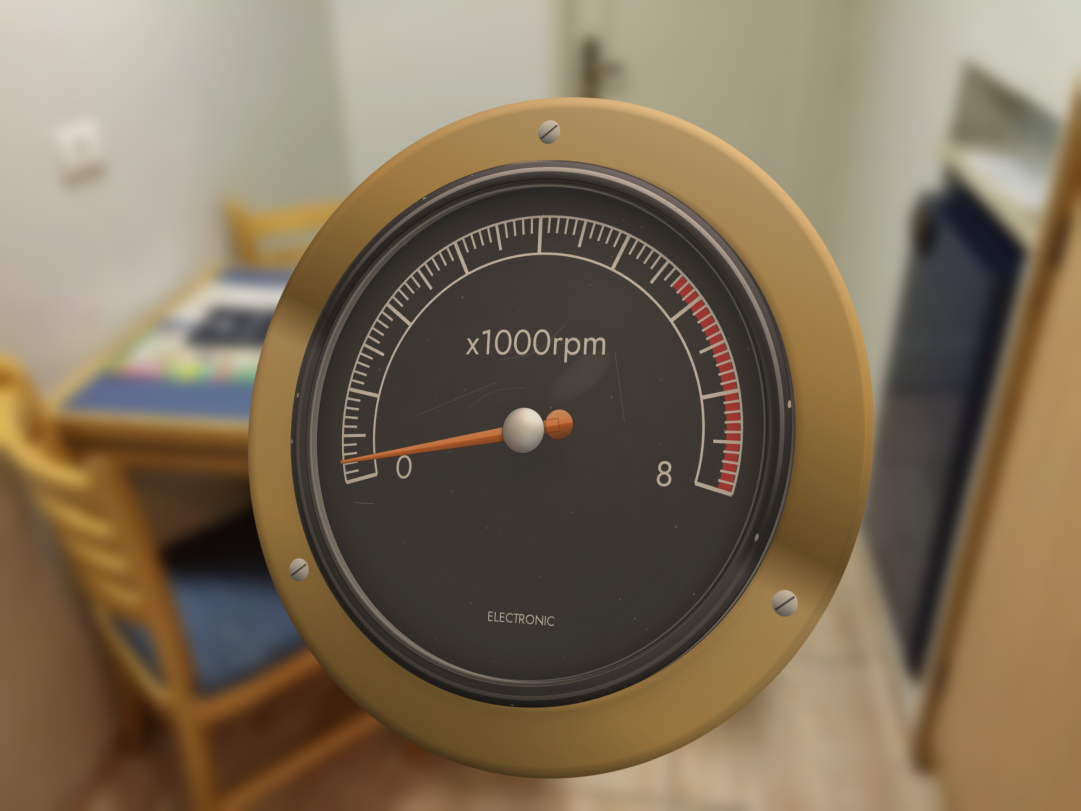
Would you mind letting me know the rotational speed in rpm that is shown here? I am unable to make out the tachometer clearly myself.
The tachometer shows 200 rpm
